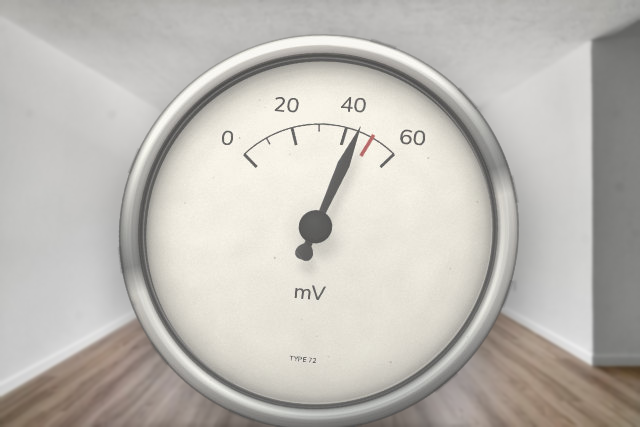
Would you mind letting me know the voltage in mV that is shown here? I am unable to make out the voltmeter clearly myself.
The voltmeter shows 45 mV
